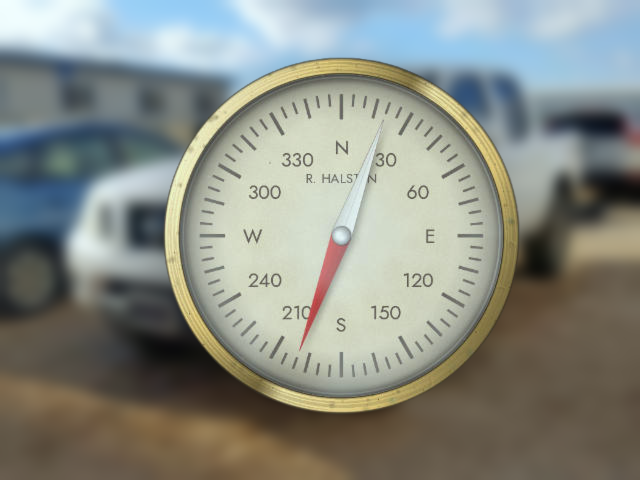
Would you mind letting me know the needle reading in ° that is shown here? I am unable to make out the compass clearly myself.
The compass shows 200 °
